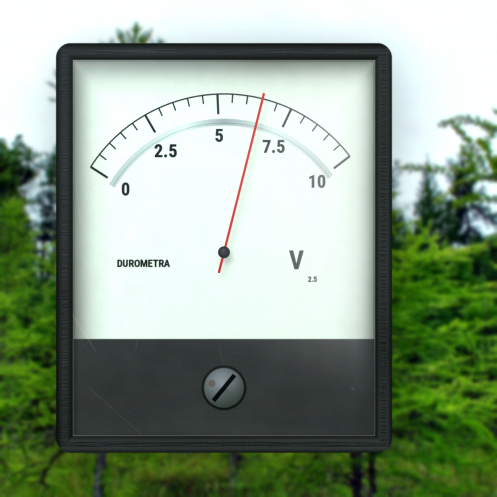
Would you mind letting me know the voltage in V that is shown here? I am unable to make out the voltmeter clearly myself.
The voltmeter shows 6.5 V
